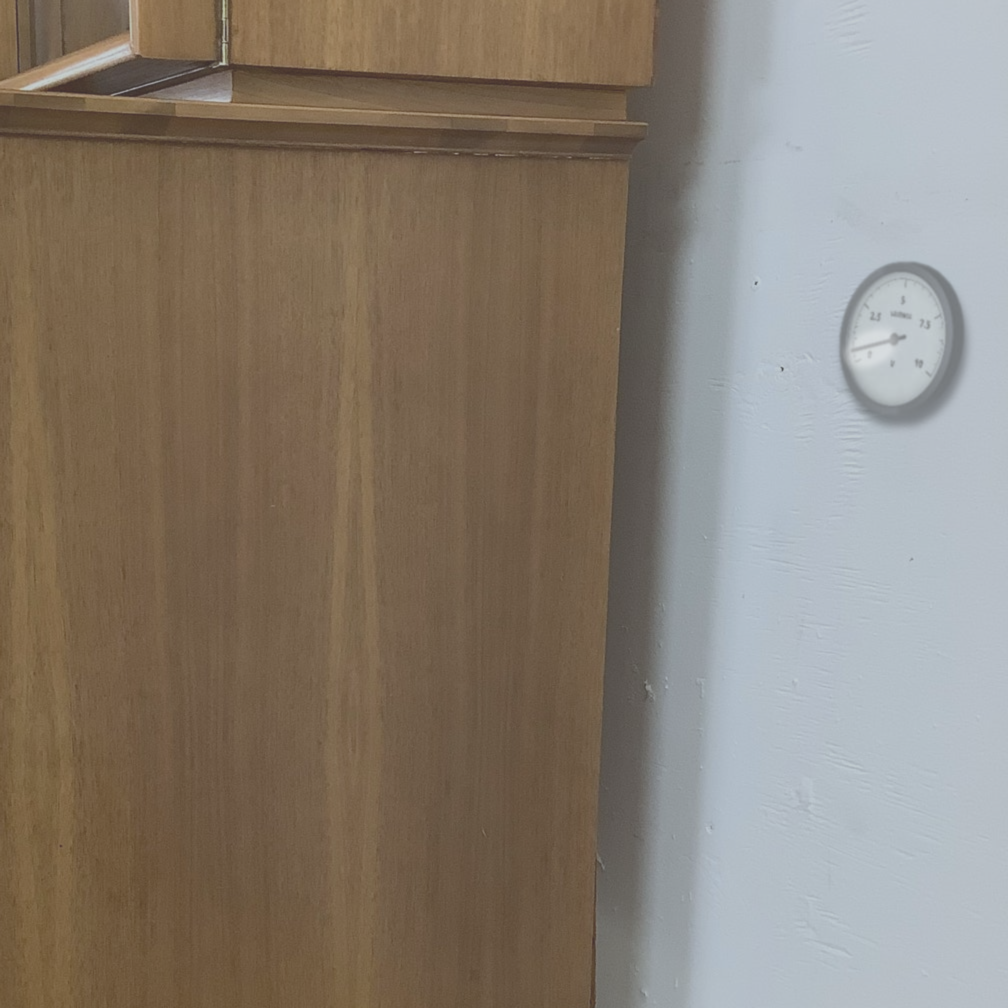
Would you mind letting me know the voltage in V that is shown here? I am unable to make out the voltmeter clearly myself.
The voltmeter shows 0.5 V
